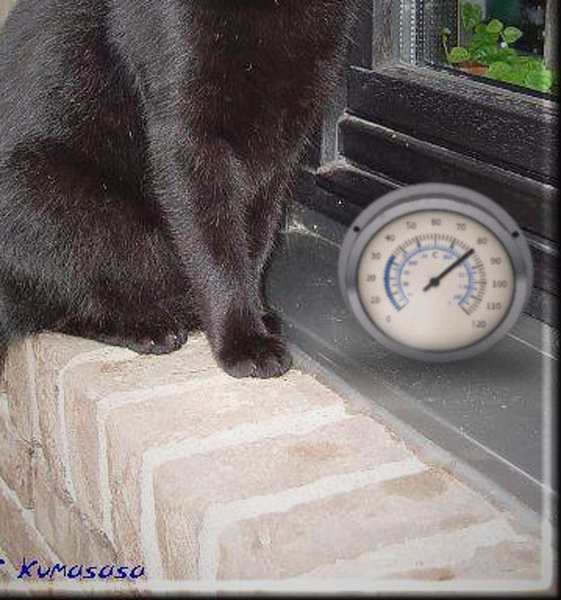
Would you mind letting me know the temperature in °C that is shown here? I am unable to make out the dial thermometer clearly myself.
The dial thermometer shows 80 °C
